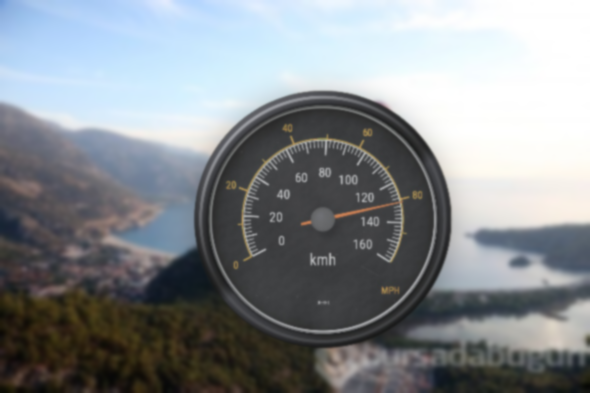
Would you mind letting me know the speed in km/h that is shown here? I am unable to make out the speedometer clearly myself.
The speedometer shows 130 km/h
